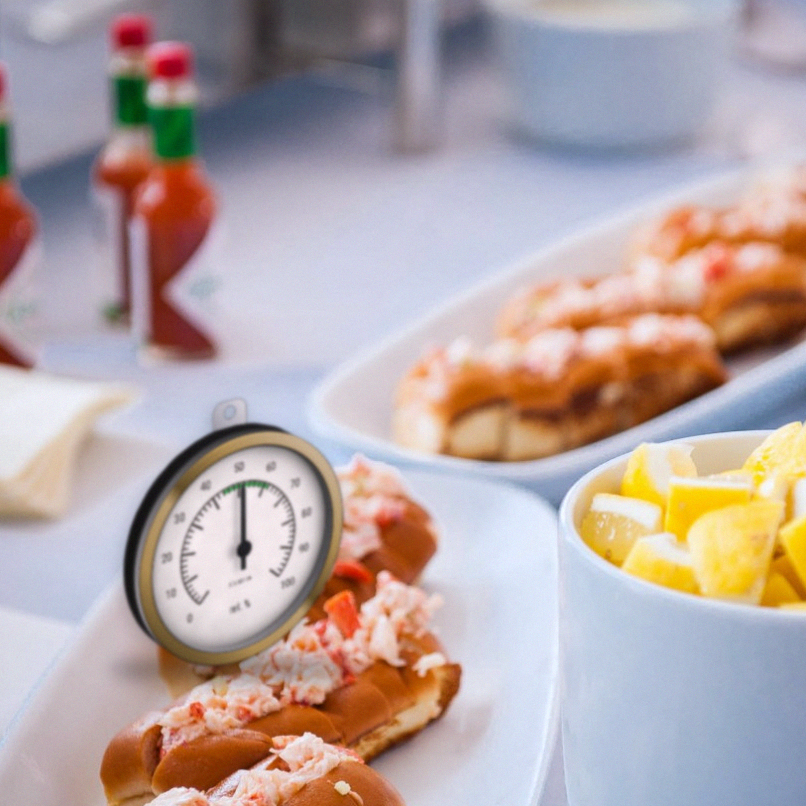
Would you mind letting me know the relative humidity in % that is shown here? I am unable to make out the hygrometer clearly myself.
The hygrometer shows 50 %
